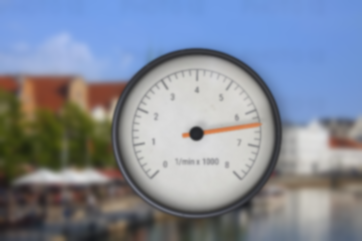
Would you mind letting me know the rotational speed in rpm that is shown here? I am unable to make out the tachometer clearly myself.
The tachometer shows 6400 rpm
